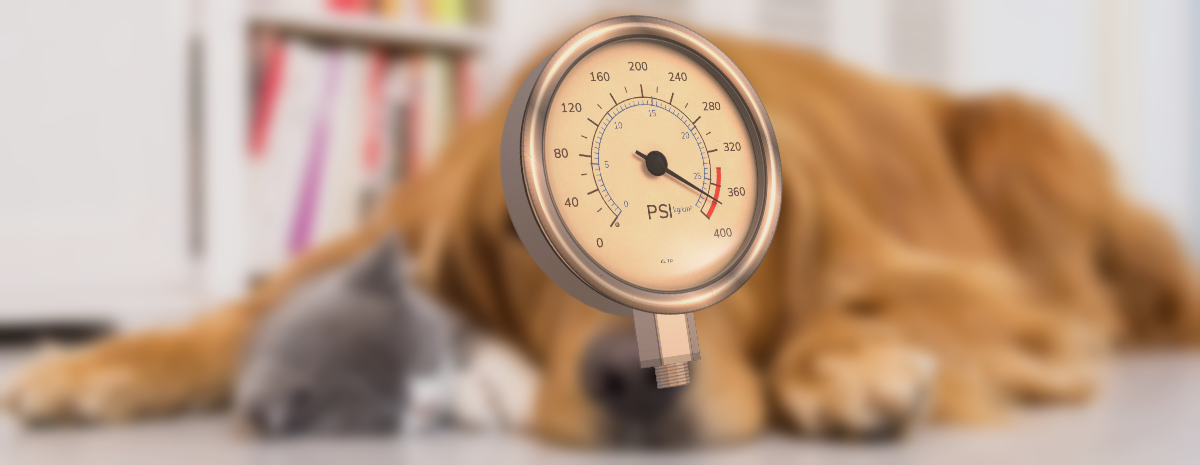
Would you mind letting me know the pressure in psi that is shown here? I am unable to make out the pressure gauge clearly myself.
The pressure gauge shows 380 psi
